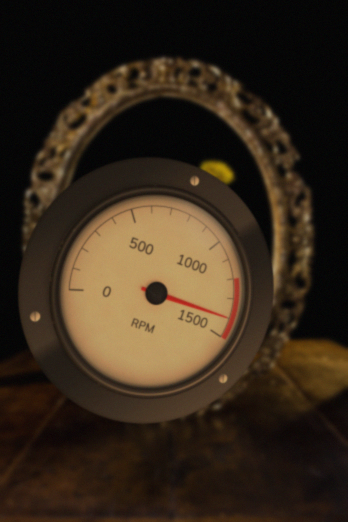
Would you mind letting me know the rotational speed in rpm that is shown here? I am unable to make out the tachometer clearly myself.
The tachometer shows 1400 rpm
